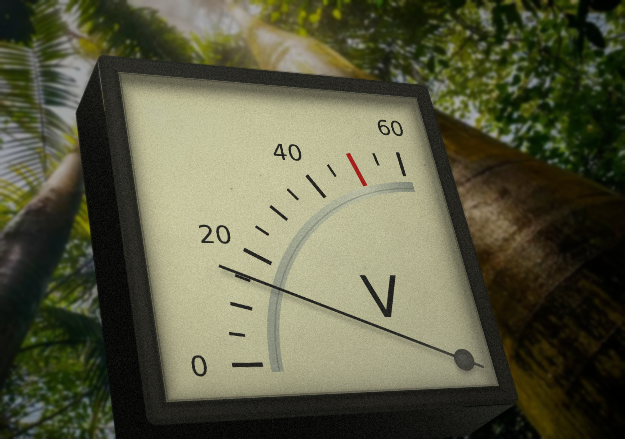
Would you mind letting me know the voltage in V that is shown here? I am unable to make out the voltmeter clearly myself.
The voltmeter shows 15 V
